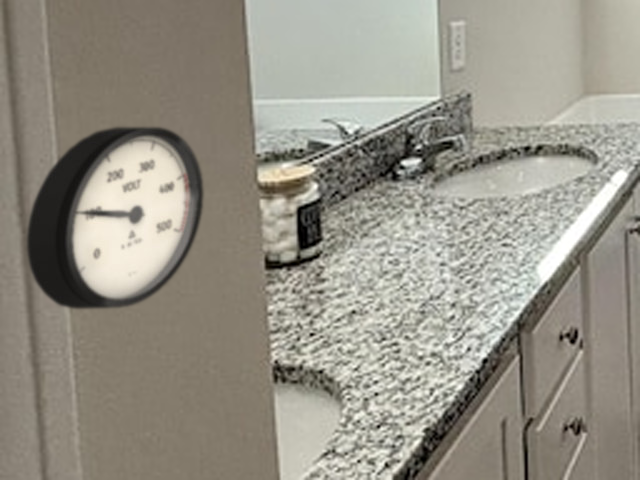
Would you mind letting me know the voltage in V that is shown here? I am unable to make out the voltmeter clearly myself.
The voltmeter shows 100 V
